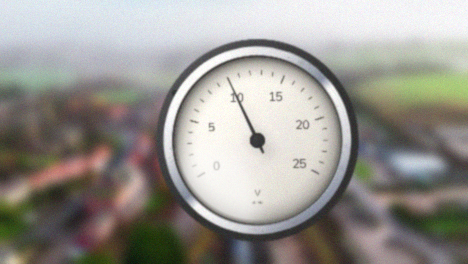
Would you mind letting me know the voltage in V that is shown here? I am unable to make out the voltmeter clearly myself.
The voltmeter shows 10 V
